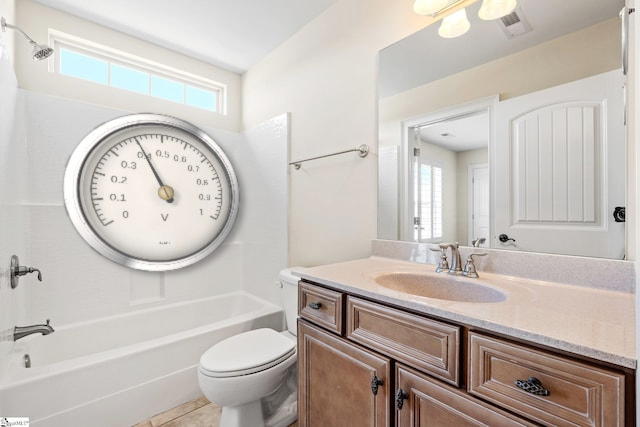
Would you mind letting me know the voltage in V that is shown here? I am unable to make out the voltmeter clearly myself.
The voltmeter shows 0.4 V
